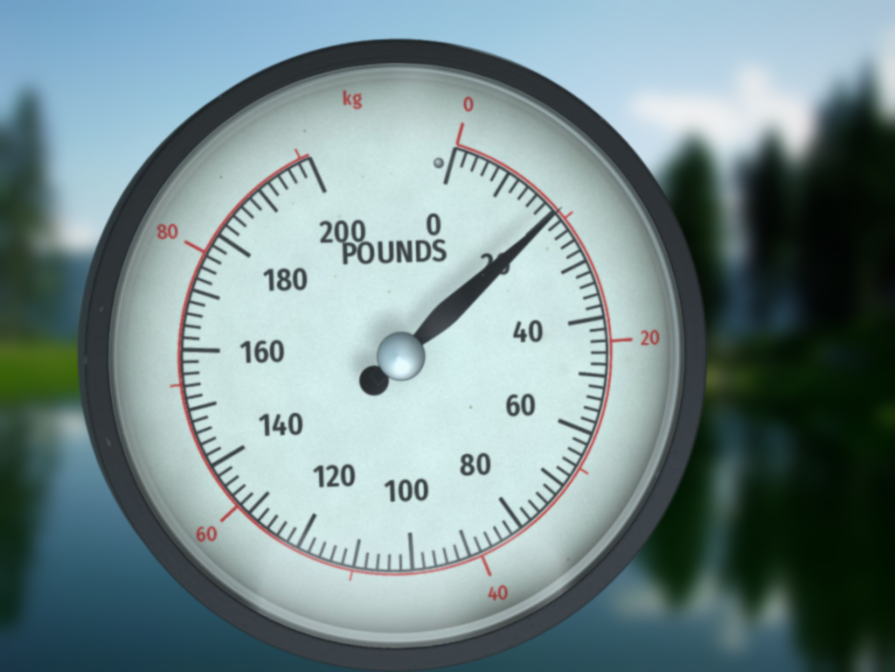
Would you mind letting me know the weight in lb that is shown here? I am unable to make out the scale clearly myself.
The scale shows 20 lb
